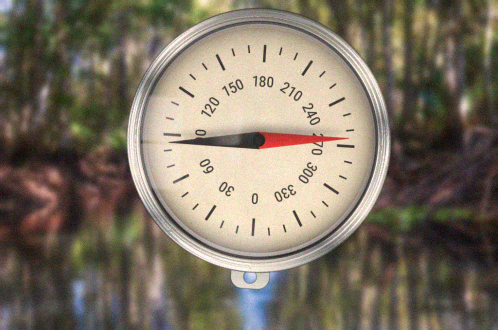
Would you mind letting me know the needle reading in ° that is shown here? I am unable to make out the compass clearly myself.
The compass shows 265 °
